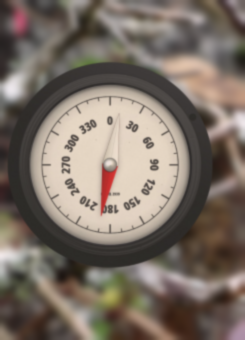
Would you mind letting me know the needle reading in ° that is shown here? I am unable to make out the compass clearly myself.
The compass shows 190 °
